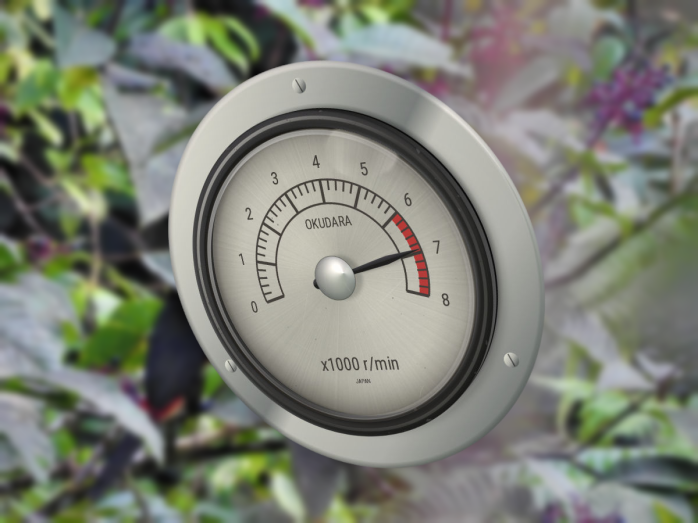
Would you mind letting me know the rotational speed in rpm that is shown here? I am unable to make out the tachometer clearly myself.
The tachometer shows 6900 rpm
